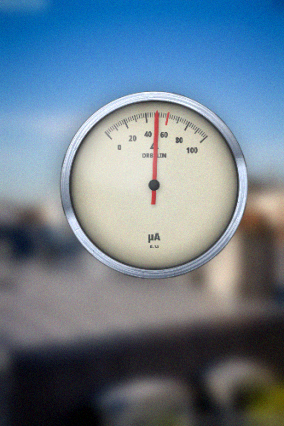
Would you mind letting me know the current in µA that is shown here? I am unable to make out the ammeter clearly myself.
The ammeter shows 50 µA
